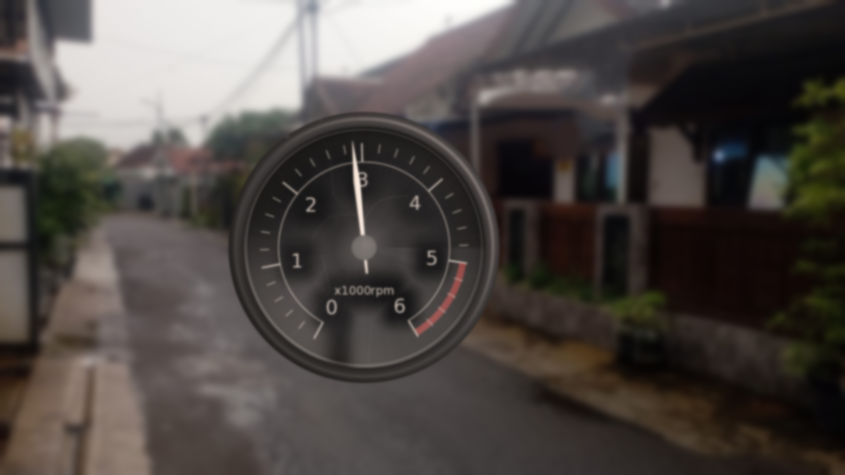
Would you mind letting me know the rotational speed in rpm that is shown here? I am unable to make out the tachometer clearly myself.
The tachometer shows 2900 rpm
